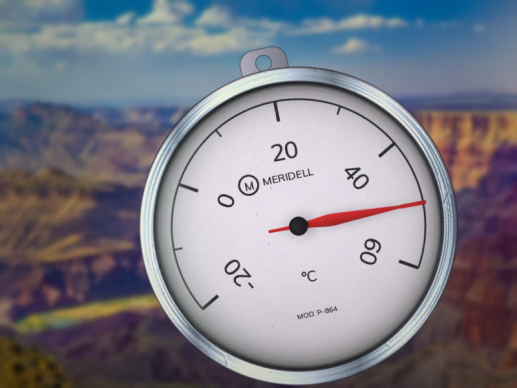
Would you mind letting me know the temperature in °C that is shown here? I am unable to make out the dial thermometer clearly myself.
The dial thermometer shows 50 °C
